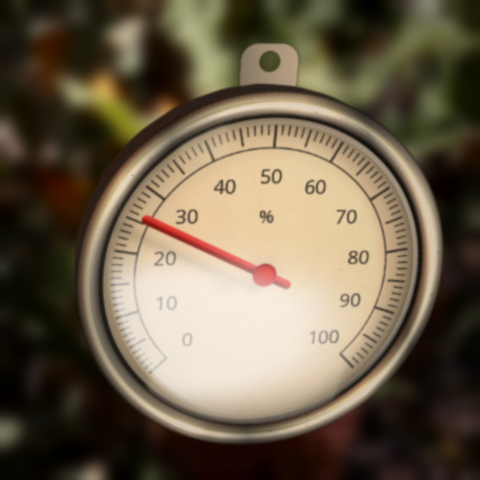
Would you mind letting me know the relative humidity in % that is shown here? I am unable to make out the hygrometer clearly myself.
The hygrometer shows 26 %
